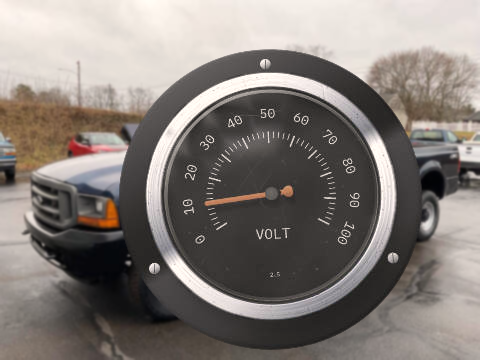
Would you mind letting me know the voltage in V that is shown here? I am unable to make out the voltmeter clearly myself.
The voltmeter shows 10 V
